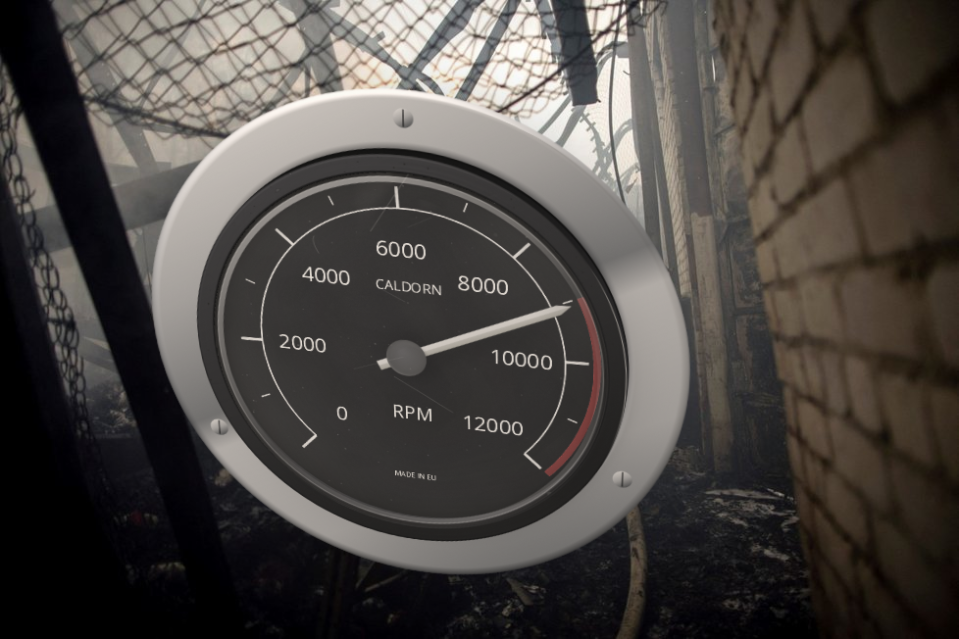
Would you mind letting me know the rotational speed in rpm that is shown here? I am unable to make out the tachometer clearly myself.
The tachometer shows 9000 rpm
